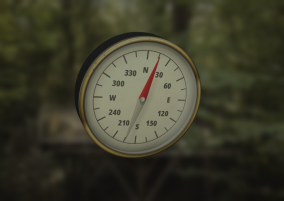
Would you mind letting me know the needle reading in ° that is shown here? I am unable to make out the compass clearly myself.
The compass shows 15 °
